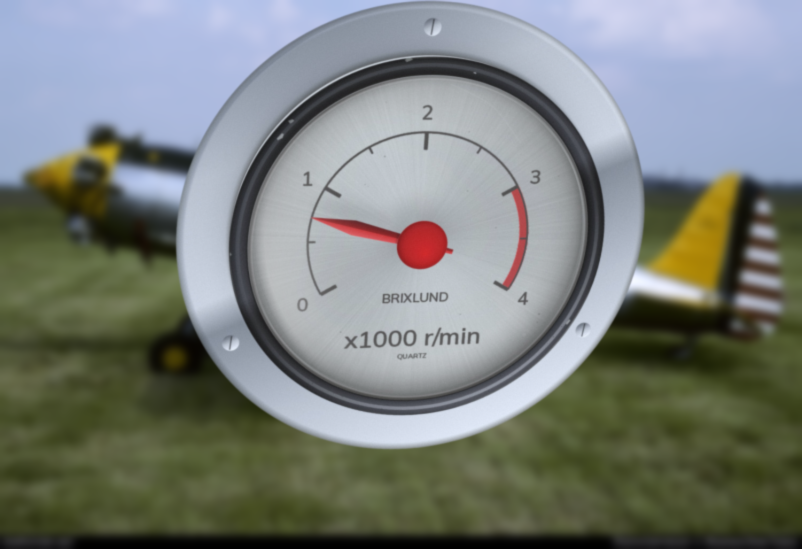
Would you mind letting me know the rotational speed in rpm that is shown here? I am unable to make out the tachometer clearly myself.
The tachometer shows 750 rpm
